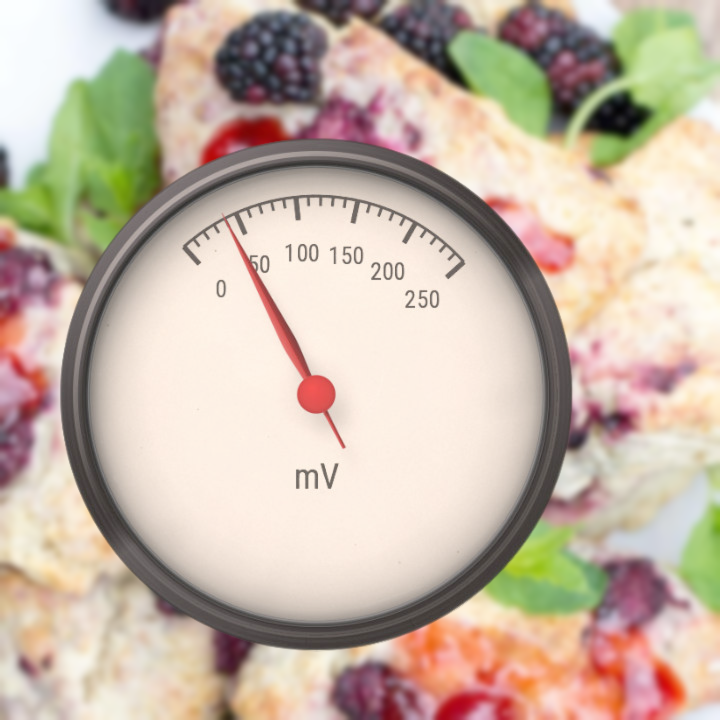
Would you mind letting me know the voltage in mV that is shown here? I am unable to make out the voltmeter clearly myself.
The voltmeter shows 40 mV
